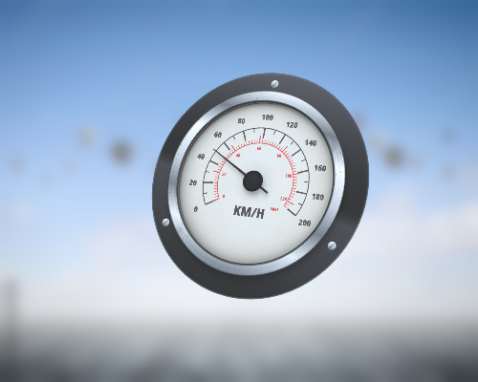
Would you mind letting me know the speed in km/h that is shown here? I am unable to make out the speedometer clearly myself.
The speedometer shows 50 km/h
